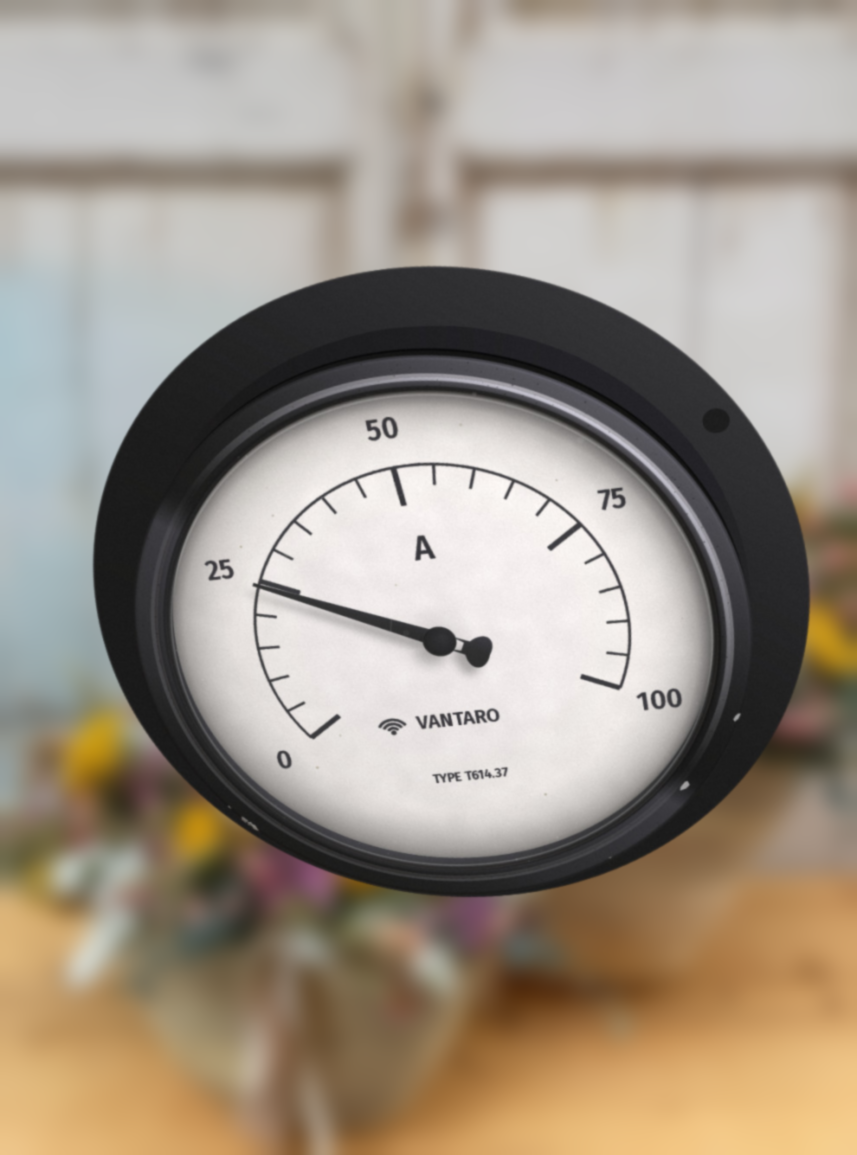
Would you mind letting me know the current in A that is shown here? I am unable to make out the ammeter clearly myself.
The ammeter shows 25 A
